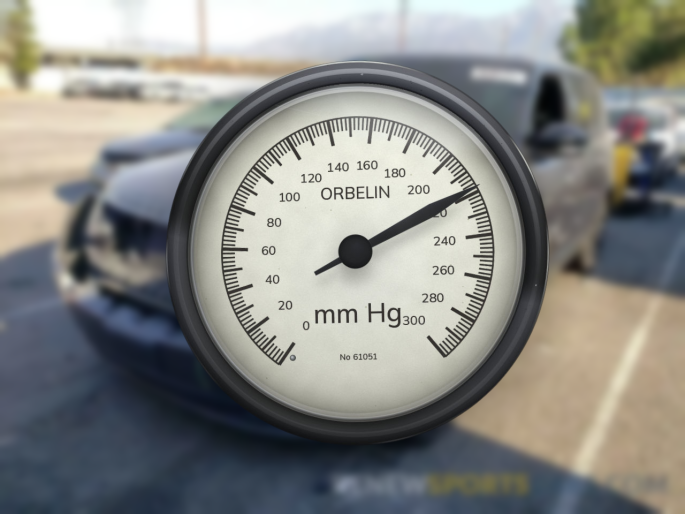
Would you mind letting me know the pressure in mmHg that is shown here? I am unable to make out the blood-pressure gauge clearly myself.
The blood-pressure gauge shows 218 mmHg
